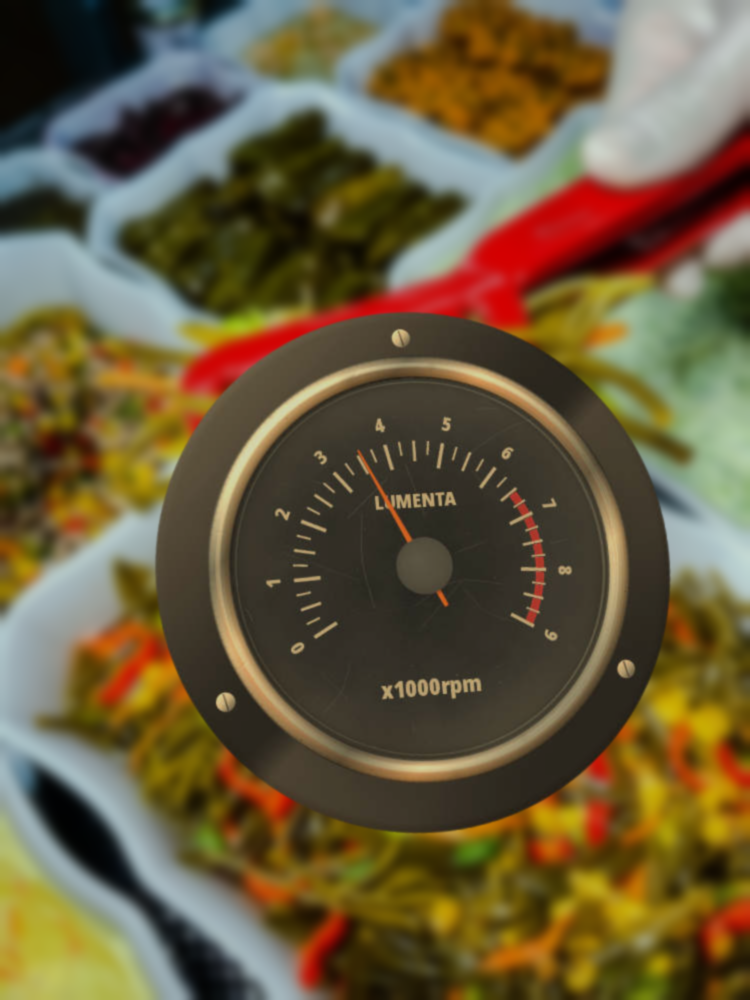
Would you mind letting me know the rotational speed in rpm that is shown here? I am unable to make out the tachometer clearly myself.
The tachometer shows 3500 rpm
